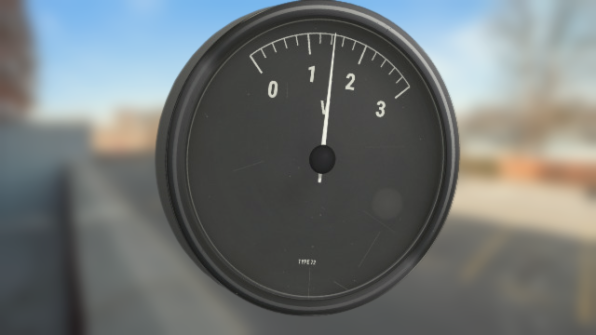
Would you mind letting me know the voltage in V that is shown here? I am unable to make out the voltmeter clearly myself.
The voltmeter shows 1.4 V
